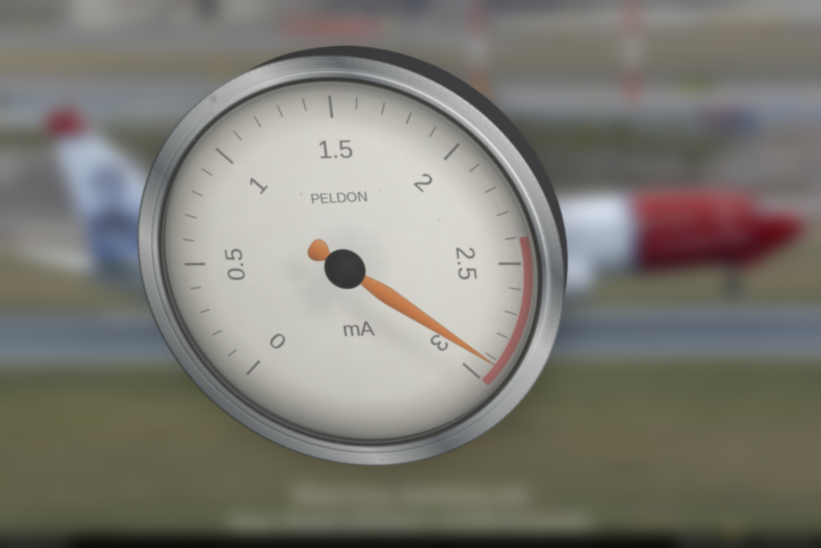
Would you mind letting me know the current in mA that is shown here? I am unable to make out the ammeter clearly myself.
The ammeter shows 2.9 mA
